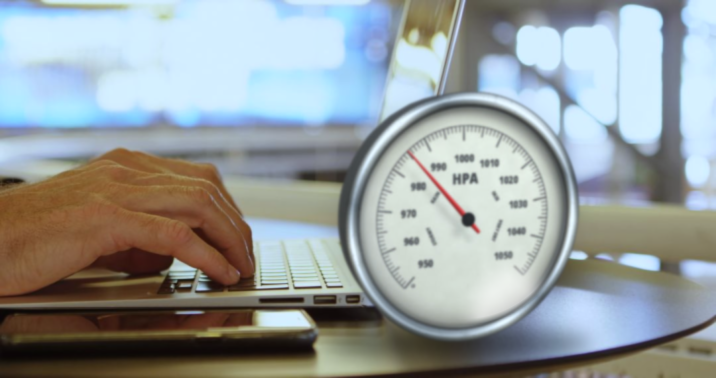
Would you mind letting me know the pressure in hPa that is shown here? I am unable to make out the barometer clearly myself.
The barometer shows 985 hPa
